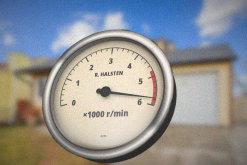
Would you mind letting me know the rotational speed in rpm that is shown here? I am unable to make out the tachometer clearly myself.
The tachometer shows 5800 rpm
